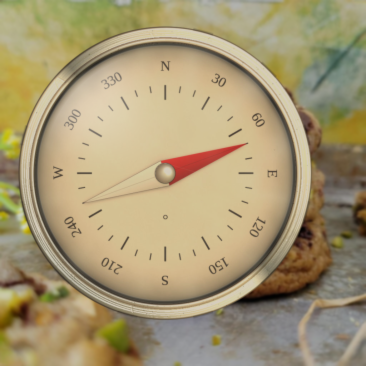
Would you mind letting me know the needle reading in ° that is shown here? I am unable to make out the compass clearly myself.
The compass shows 70 °
